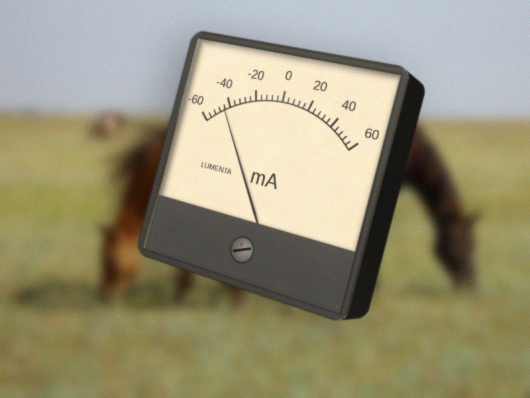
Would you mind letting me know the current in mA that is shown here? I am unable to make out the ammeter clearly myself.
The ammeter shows -44 mA
